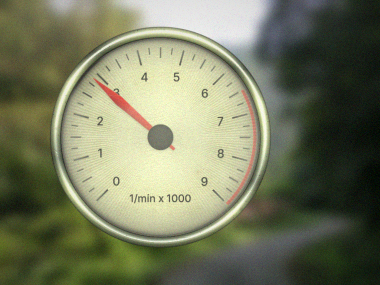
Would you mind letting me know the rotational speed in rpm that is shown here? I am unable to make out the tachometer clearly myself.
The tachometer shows 2875 rpm
